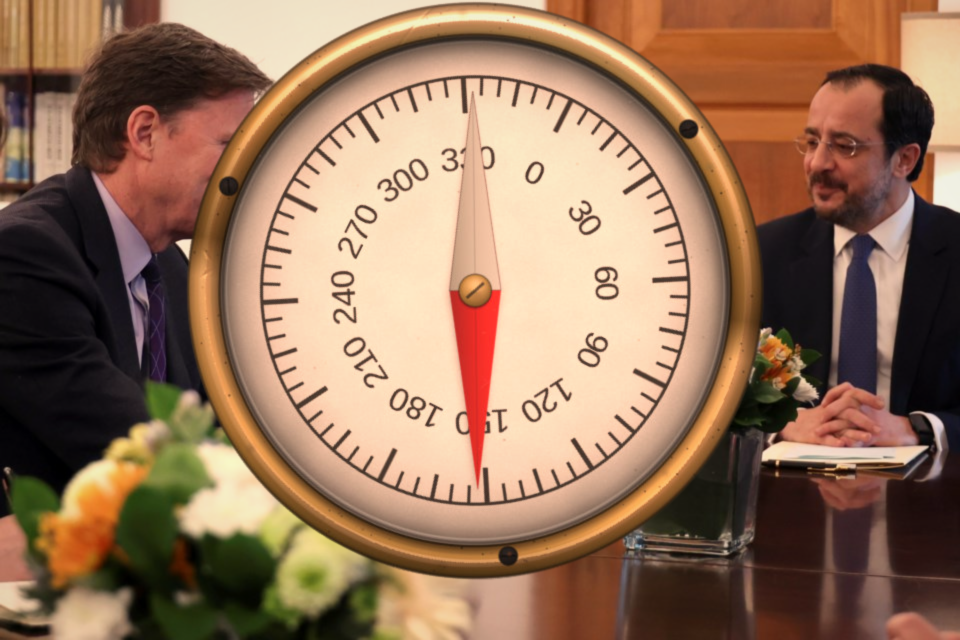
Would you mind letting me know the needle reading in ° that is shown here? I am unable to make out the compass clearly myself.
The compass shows 152.5 °
